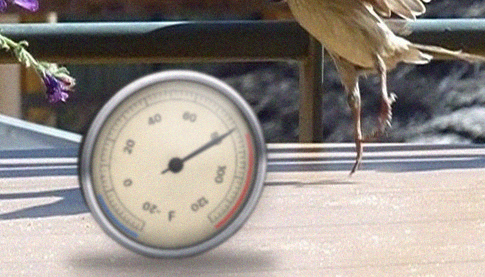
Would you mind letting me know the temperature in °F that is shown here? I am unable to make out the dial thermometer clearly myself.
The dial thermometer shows 80 °F
